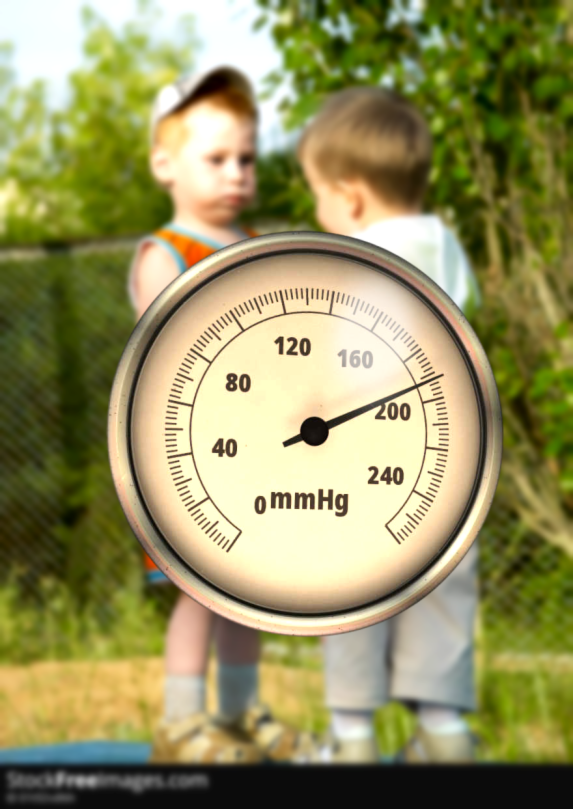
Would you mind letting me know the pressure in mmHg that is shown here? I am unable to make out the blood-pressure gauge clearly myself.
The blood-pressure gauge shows 192 mmHg
